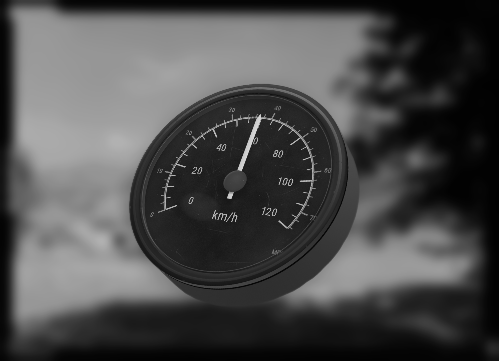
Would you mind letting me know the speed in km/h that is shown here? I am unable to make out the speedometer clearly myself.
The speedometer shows 60 km/h
